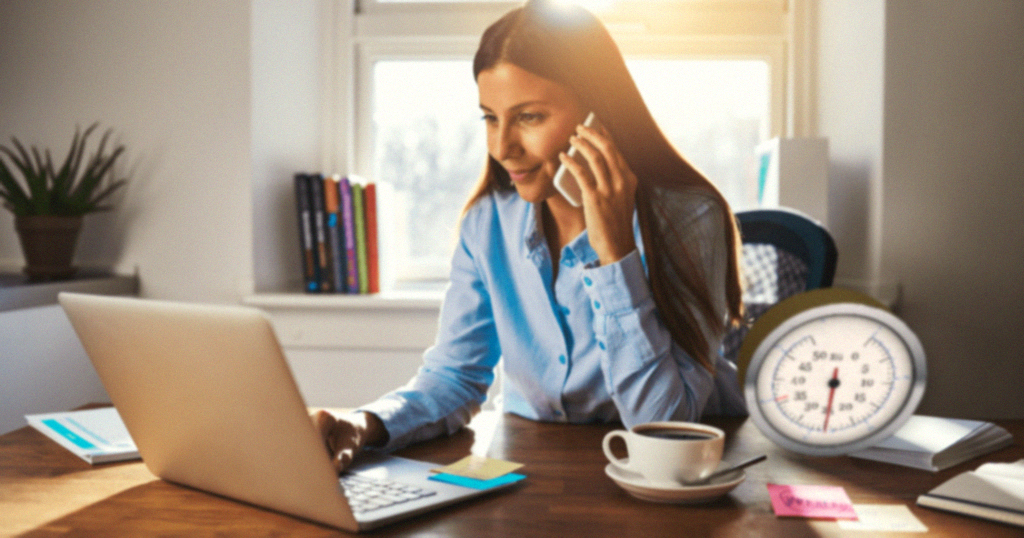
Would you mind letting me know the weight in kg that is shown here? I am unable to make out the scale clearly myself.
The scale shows 25 kg
